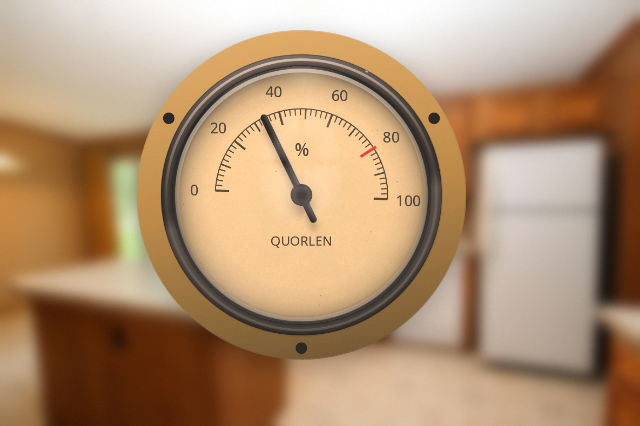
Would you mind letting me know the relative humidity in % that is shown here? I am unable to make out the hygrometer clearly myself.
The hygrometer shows 34 %
